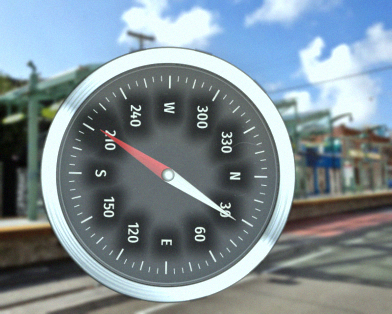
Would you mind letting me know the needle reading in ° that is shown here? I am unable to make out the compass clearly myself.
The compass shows 212.5 °
